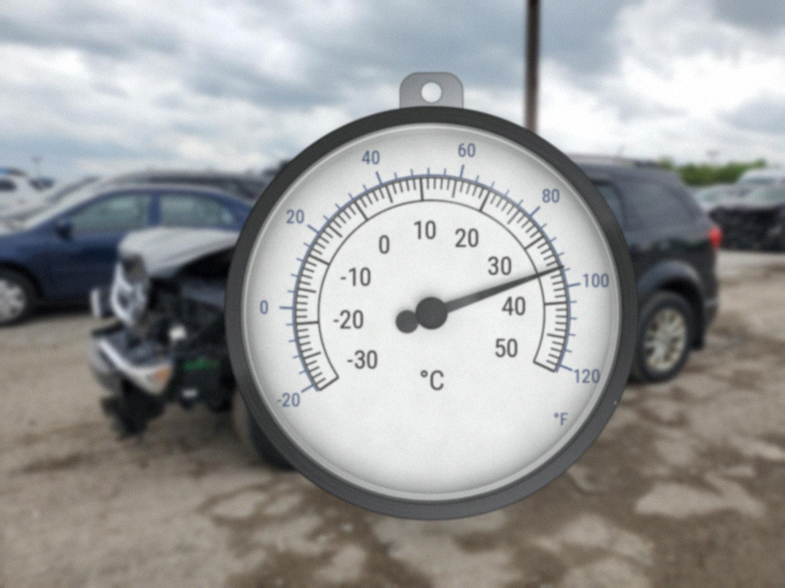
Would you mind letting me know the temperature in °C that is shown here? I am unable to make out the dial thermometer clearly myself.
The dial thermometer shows 35 °C
